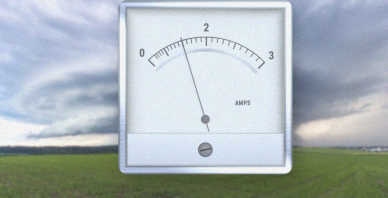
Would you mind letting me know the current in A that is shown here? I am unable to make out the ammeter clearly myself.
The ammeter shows 1.5 A
